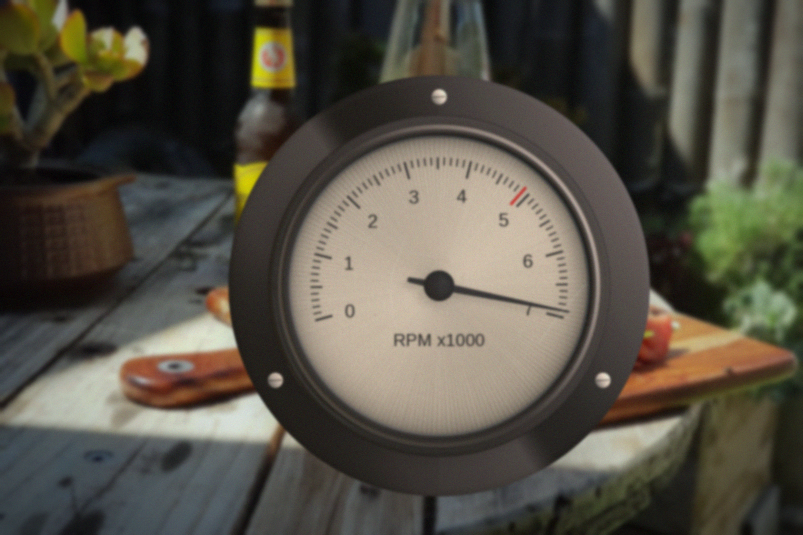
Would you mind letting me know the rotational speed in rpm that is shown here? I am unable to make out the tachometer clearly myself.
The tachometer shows 6900 rpm
